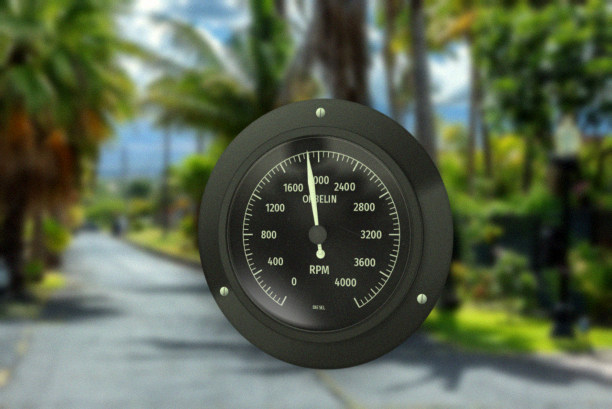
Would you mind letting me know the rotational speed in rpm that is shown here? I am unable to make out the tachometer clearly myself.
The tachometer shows 1900 rpm
